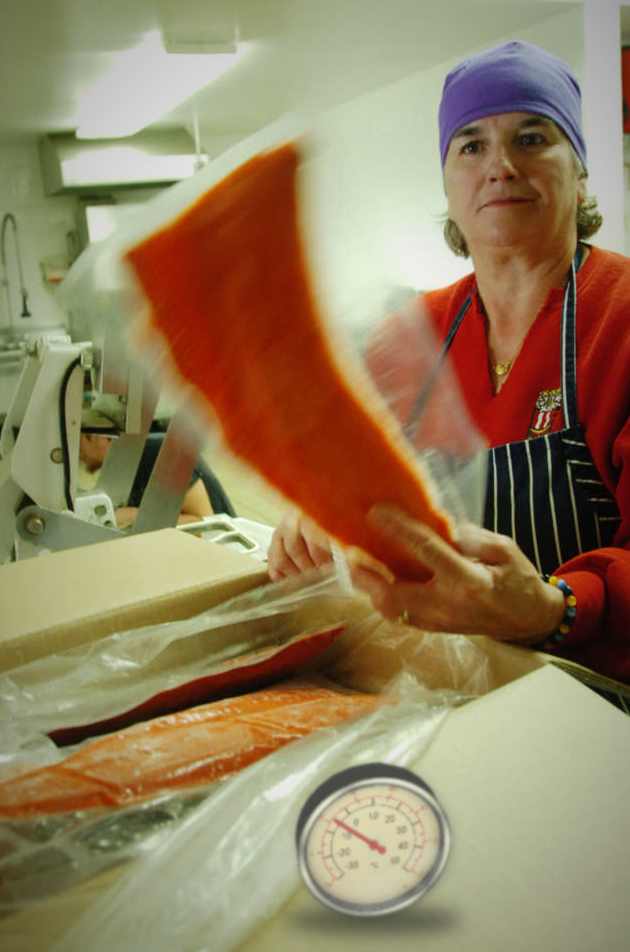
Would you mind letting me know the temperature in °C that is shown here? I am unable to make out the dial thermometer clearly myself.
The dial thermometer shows -5 °C
